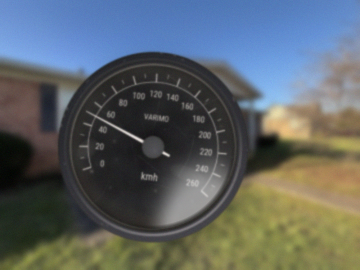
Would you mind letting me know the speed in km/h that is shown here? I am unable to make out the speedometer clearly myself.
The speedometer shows 50 km/h
